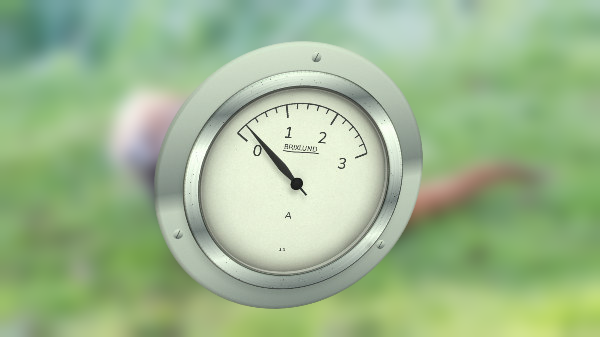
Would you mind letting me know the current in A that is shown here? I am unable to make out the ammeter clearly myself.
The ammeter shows 0.2 A
